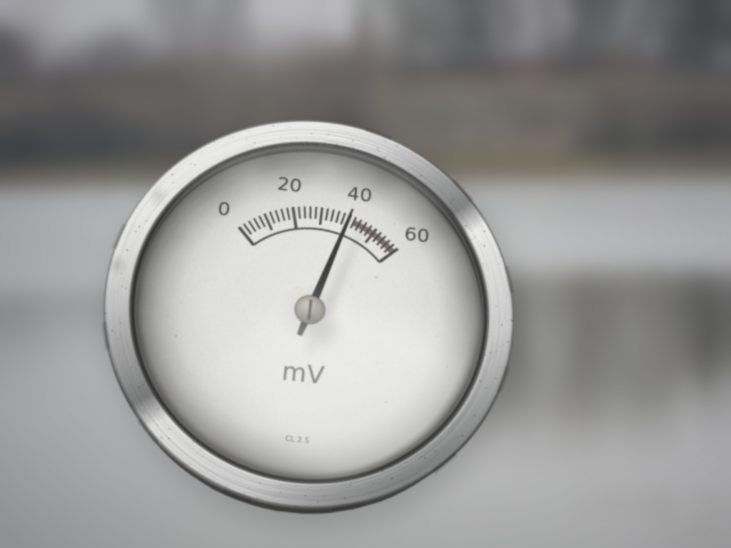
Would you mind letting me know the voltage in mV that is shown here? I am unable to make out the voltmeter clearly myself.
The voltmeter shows 40 mV
